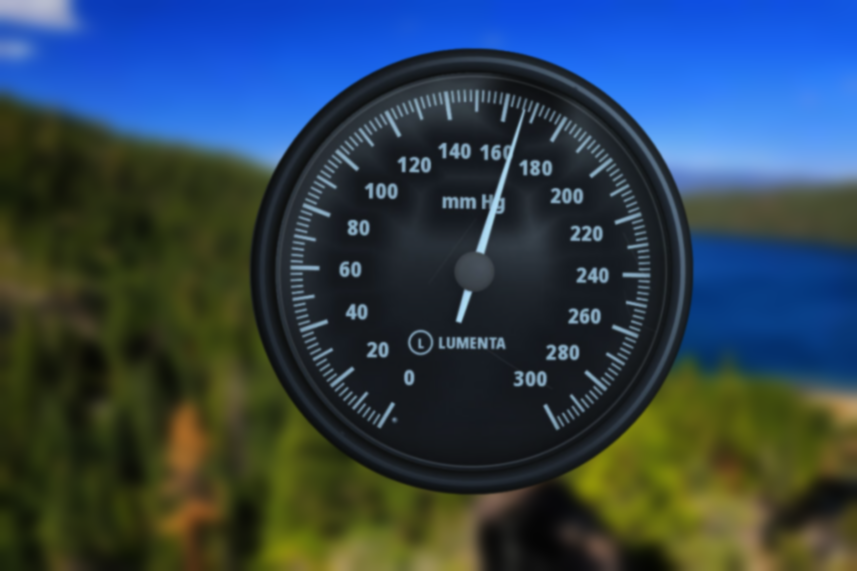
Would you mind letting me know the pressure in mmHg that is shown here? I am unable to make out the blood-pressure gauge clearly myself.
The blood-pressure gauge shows 166 mmHg
